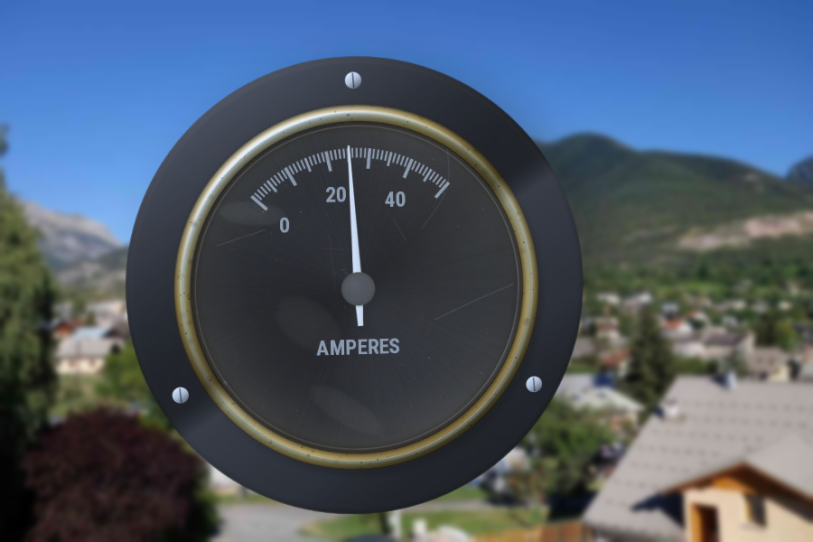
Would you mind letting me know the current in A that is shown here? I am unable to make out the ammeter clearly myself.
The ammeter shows 25 A
